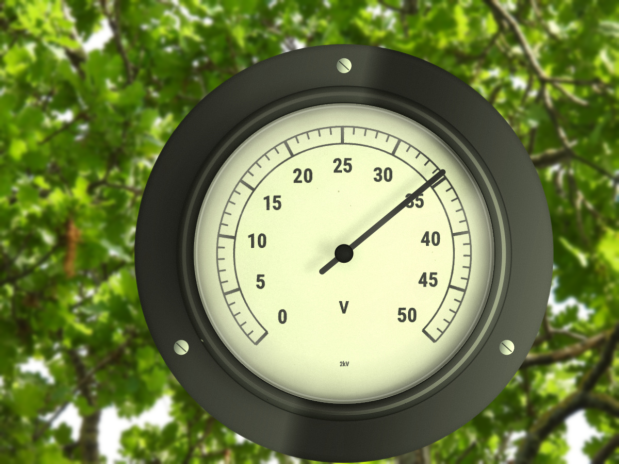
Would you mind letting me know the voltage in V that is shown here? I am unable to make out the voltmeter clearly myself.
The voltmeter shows 34.5 V
